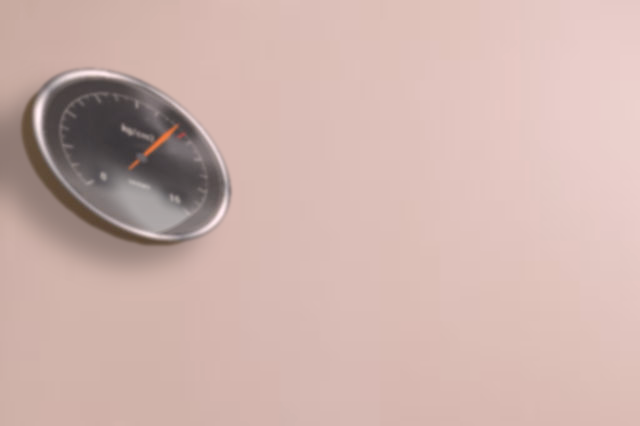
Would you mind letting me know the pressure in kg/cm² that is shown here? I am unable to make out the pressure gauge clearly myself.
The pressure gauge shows 10 kg/cm²
